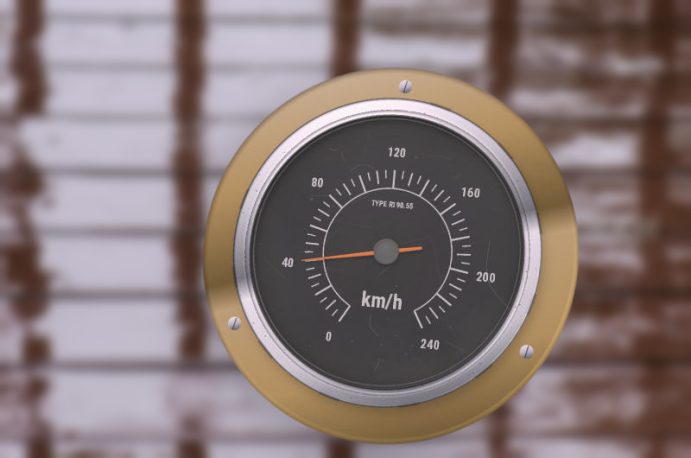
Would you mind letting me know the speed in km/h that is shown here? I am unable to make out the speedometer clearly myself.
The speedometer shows 40 km/h
